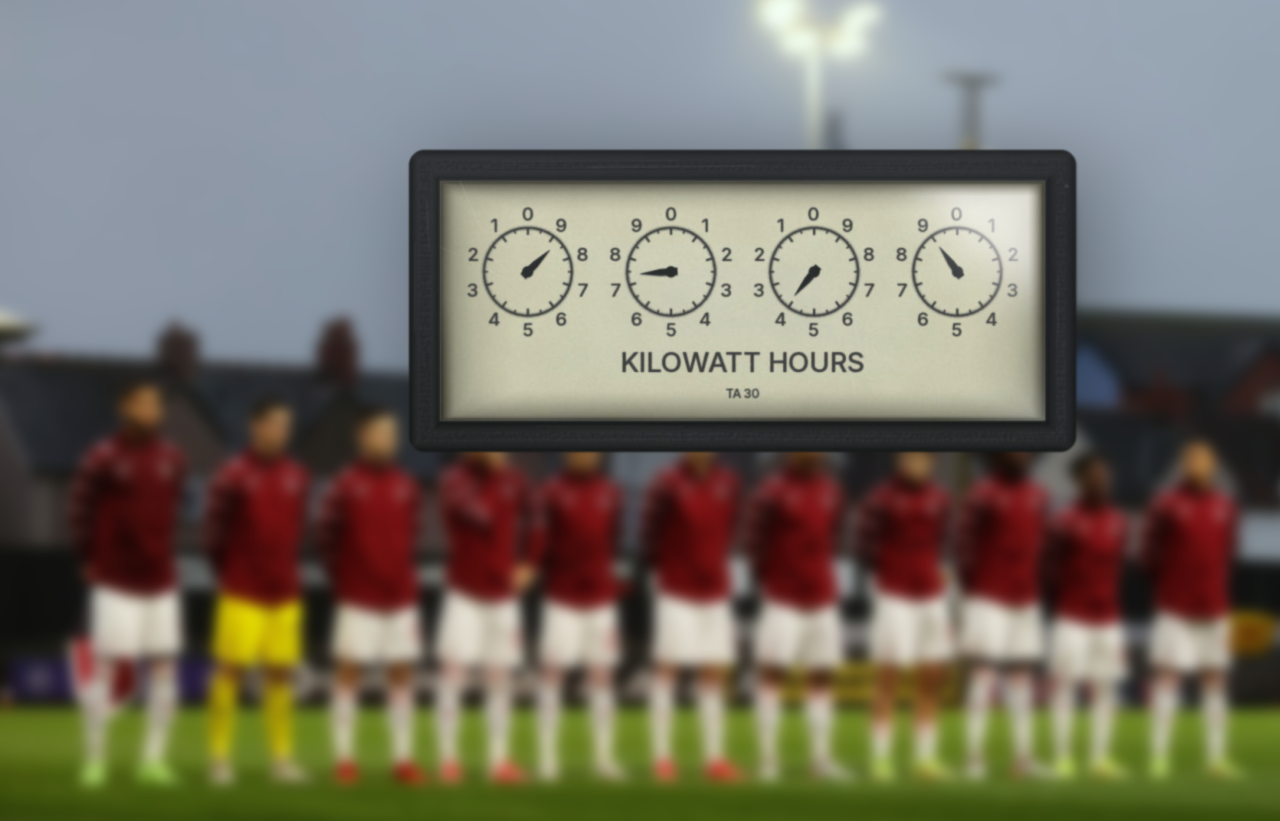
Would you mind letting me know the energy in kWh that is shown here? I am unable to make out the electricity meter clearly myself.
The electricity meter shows 8739 kWh
